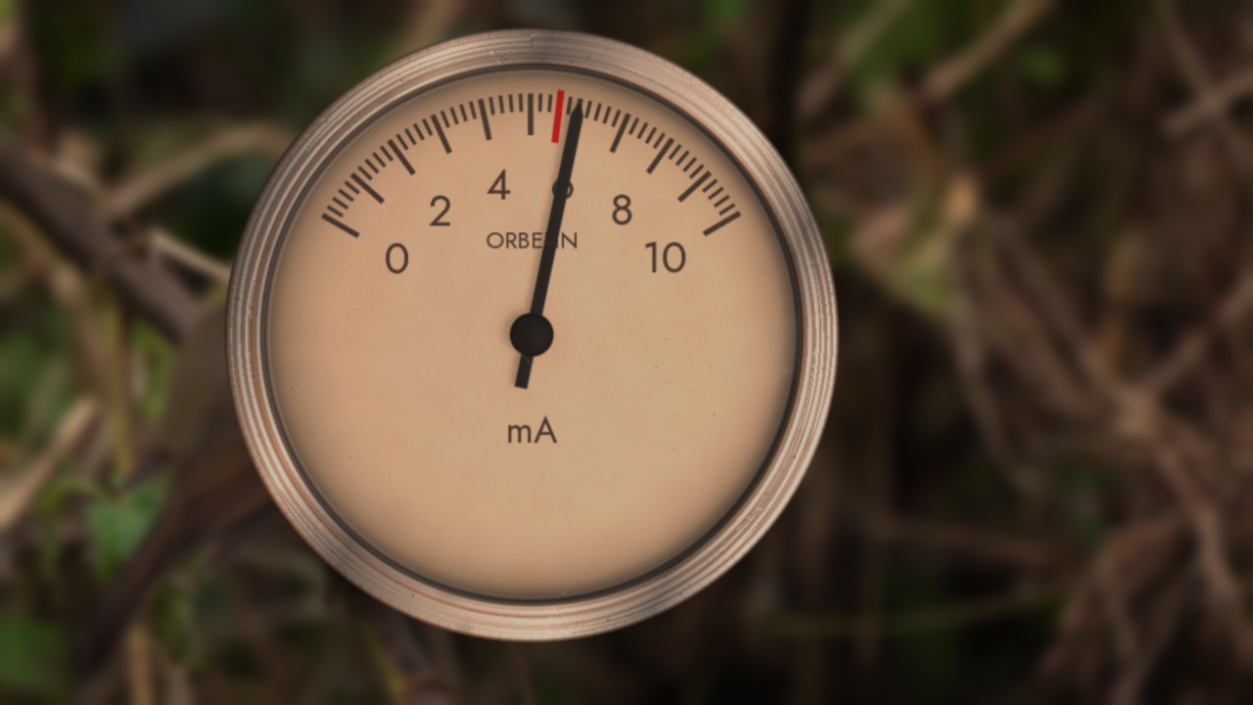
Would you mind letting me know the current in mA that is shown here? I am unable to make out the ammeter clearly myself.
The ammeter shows 6 mA
